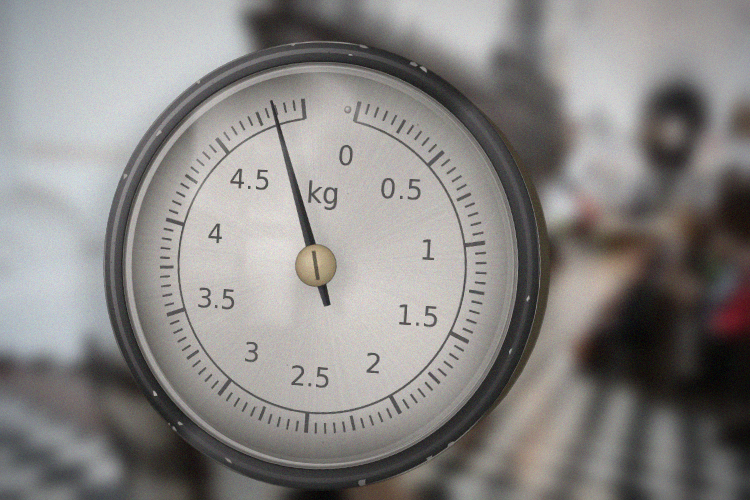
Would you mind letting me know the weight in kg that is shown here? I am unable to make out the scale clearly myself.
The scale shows 4.85 kg
